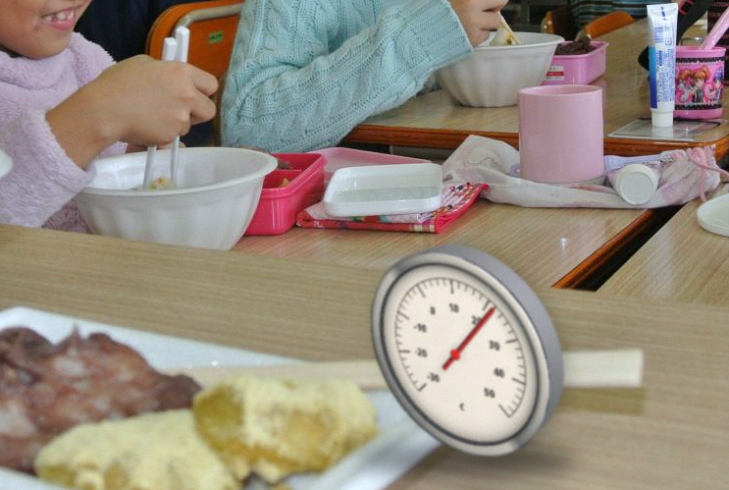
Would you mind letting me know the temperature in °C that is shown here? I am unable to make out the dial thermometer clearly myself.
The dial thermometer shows 22 °C
